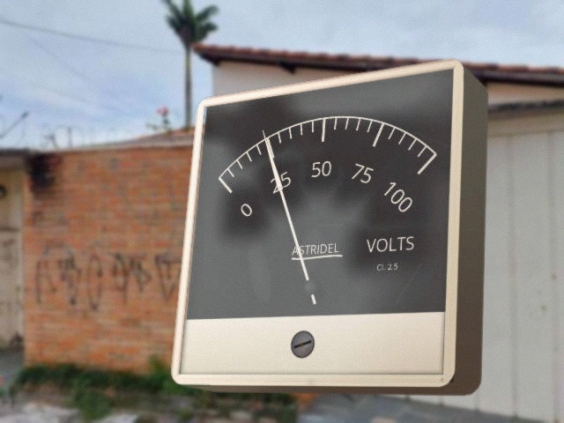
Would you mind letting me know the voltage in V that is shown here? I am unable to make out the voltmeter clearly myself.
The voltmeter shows 25 V
